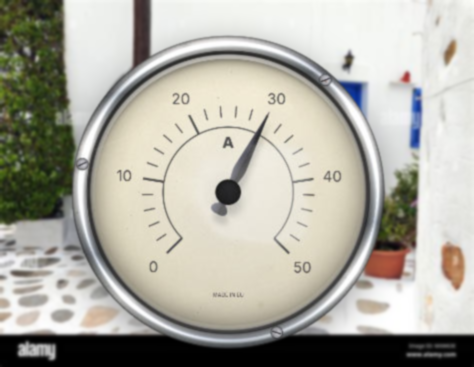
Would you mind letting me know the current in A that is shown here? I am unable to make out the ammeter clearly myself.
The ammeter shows 30 A
